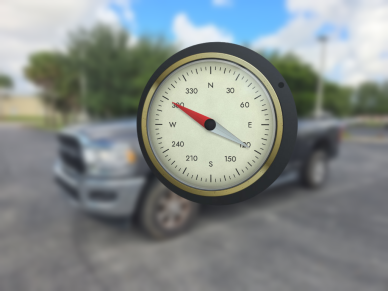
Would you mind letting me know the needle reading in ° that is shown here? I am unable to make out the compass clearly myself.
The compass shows 300 °
